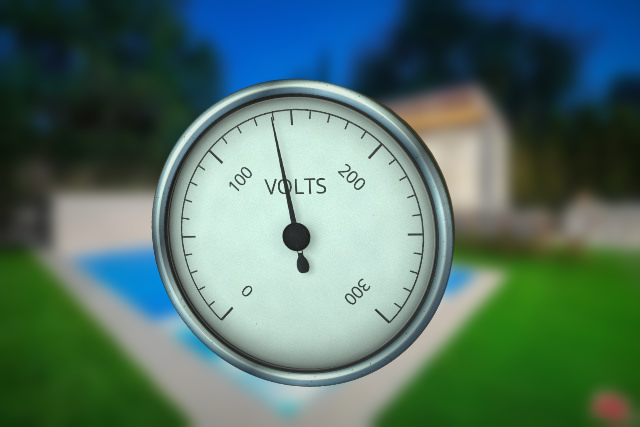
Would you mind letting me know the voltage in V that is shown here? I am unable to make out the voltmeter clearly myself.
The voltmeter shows 140 V
